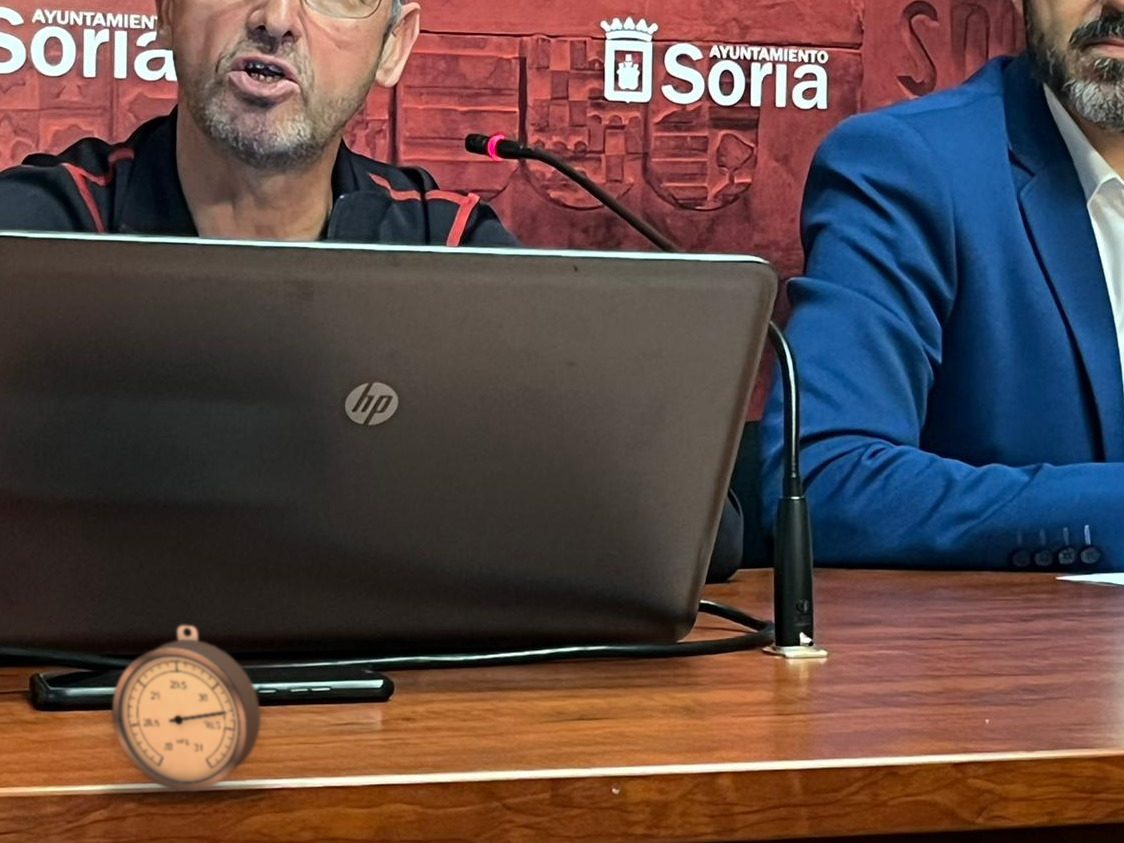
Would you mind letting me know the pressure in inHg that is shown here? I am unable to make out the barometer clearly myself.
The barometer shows 30.3 inHg
